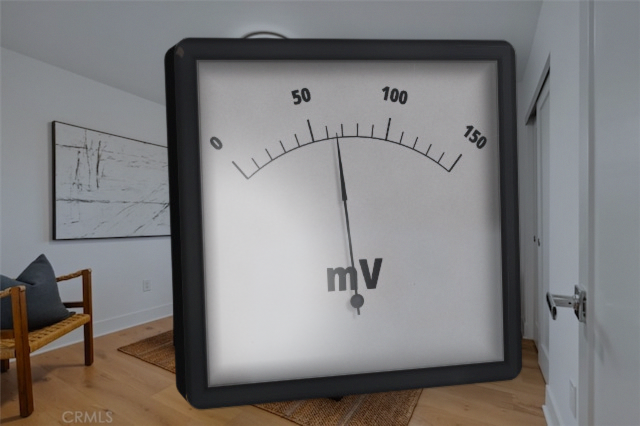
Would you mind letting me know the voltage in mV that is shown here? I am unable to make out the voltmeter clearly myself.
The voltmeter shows 65 mV
